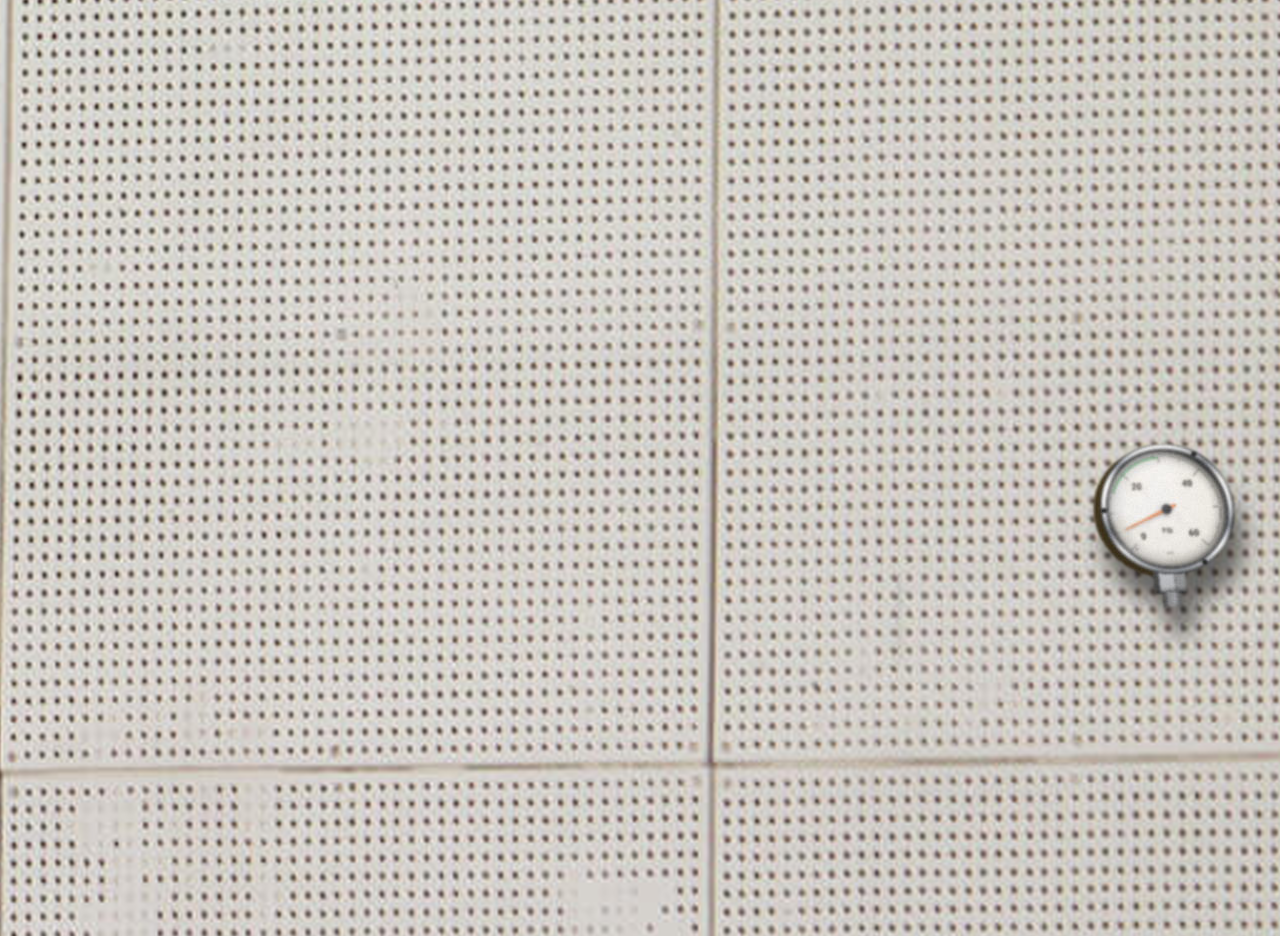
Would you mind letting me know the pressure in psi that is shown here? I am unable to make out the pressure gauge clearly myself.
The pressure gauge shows 5 psi
